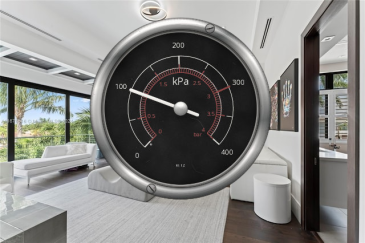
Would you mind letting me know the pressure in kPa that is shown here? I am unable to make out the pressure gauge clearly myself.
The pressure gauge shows 100 kPa
